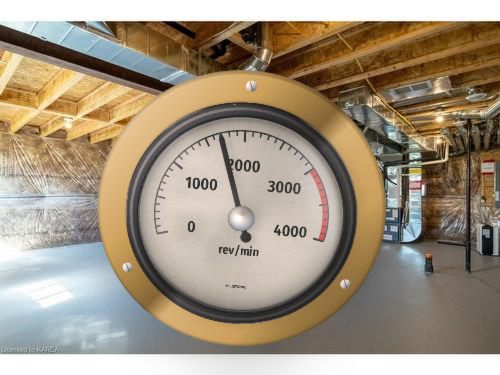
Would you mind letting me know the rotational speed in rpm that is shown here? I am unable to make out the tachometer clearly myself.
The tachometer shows 1700 rpm
